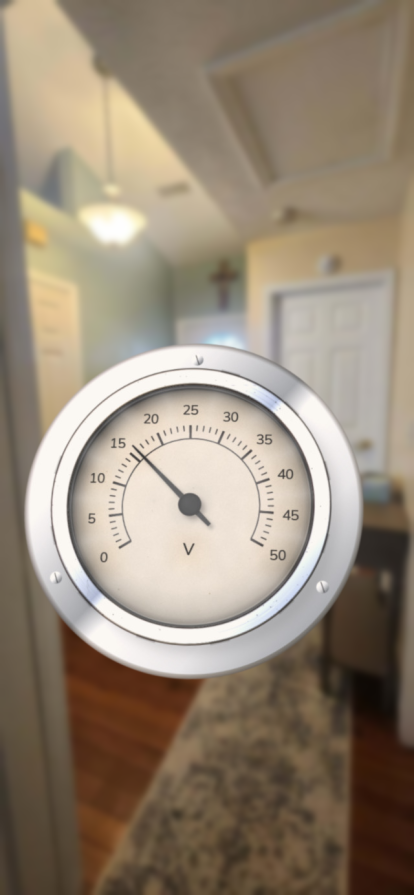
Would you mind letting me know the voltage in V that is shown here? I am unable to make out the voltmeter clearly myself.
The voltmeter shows 16 V
